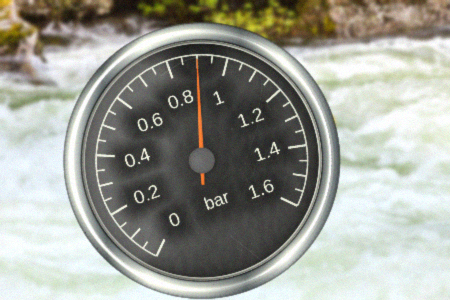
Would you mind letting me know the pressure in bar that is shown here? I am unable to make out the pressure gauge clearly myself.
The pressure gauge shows 0.9 bar
